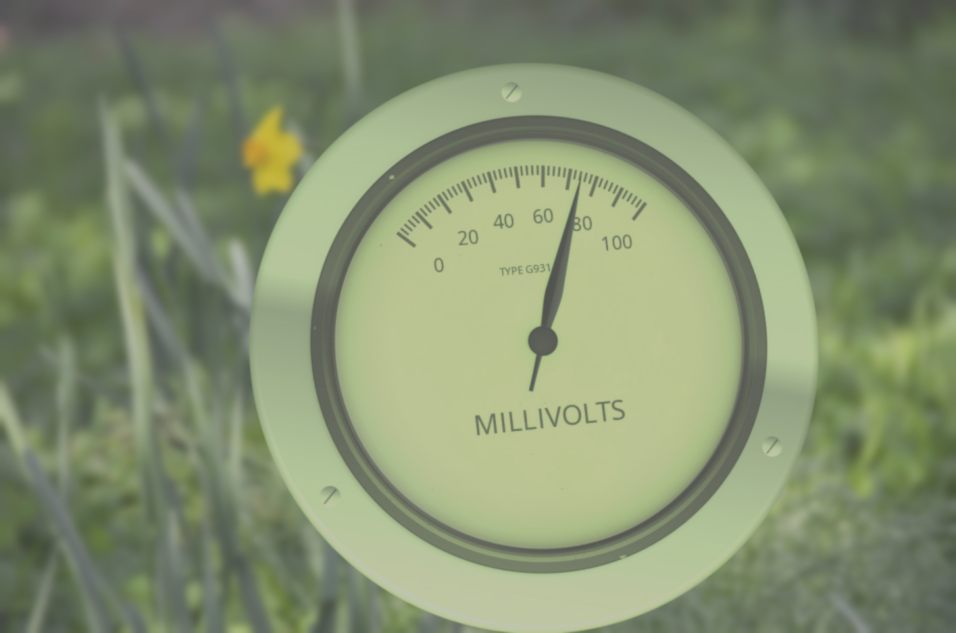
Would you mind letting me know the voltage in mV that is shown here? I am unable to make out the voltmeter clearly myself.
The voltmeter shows 74 mV
